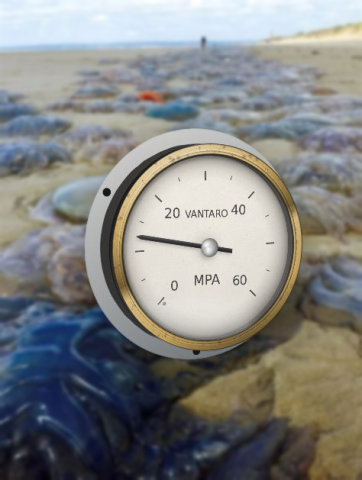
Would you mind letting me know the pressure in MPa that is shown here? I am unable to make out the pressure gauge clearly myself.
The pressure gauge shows 12.5 MPa
